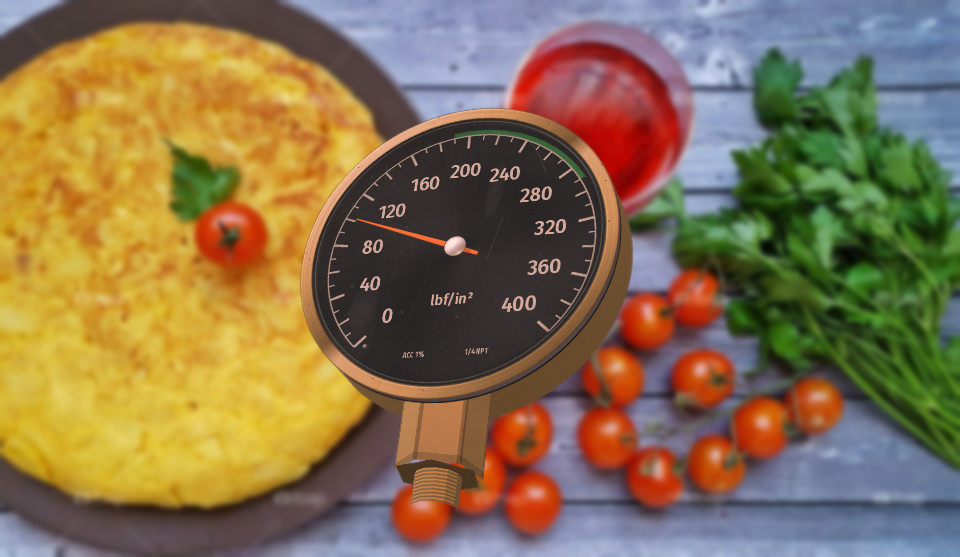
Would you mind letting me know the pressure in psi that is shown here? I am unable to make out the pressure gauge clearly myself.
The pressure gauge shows 100 psi
